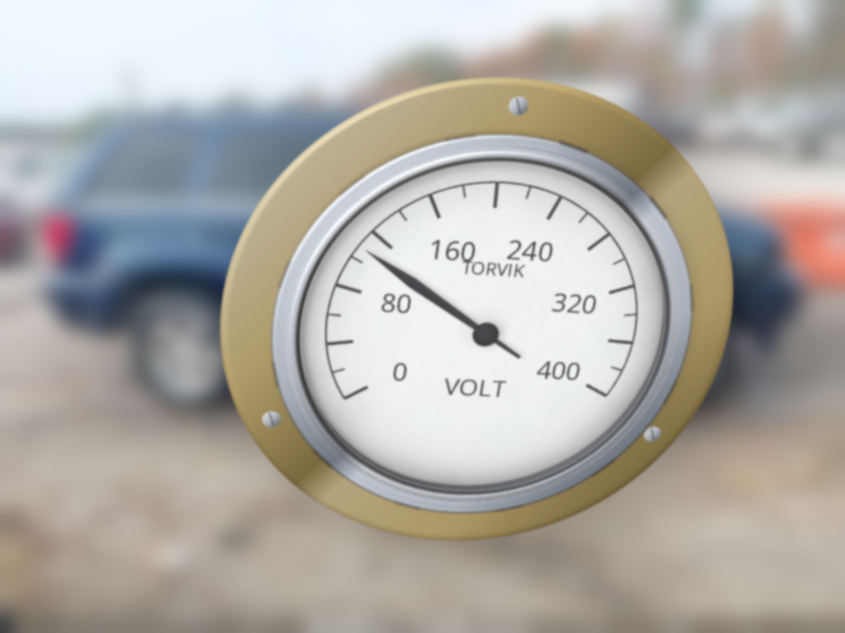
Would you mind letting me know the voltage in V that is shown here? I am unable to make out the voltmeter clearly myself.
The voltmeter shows 110 V
